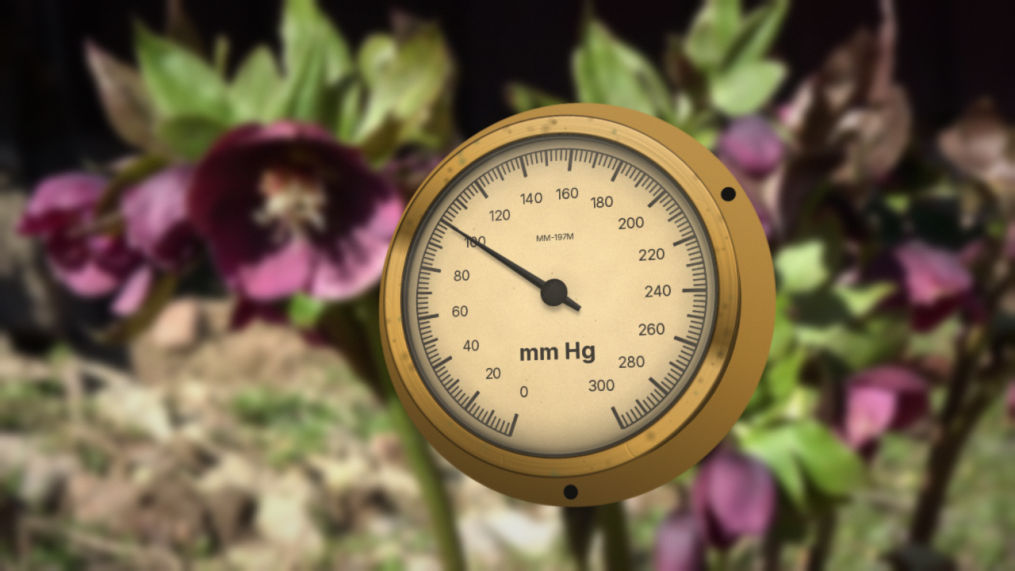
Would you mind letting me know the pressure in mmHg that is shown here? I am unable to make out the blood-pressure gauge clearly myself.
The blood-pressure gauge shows 100 mmHg
